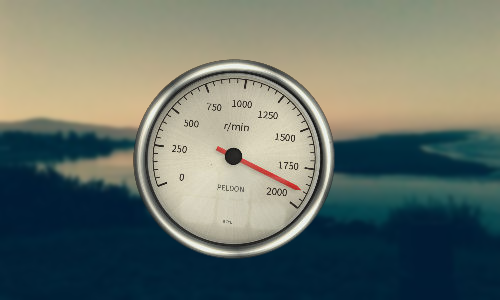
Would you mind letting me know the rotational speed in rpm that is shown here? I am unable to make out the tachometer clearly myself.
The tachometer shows 1900 rpm
